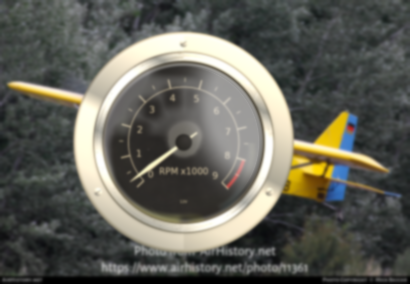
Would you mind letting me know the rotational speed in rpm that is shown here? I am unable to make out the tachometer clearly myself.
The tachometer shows 250 rpm
